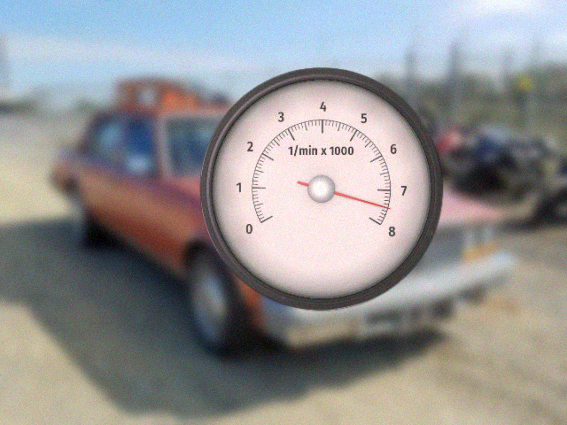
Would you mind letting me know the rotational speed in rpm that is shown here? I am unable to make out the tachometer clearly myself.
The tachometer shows 7500 rpm
